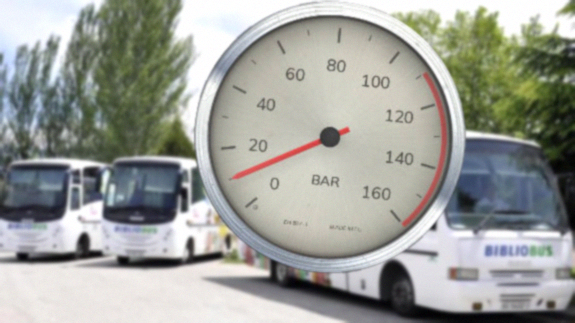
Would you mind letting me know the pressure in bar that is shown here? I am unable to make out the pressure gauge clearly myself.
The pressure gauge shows 10 bar
